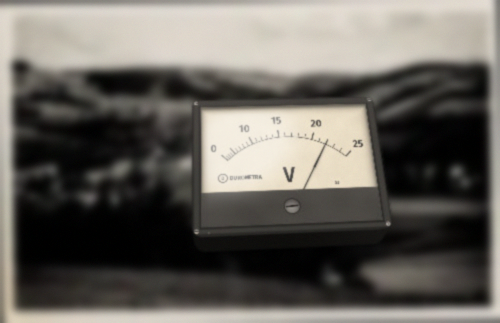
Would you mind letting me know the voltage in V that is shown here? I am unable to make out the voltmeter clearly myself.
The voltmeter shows 22 V
